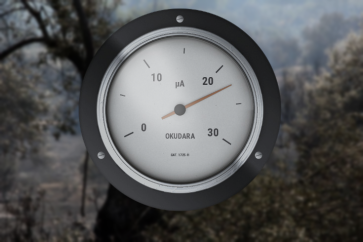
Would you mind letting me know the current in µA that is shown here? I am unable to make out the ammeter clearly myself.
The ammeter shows 22.5 µA
